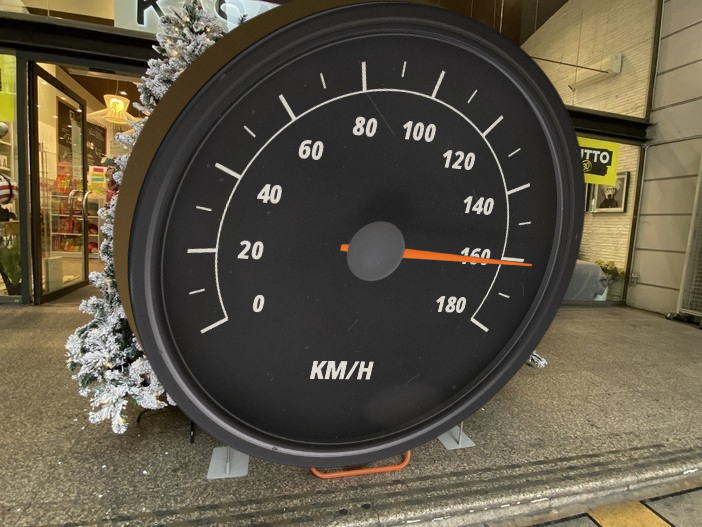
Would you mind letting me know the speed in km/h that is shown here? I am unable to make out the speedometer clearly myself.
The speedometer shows 160 km/h
